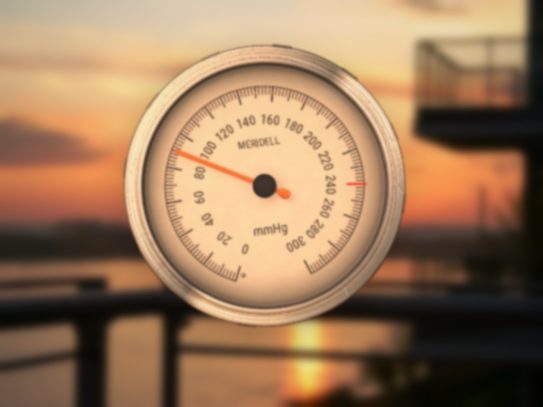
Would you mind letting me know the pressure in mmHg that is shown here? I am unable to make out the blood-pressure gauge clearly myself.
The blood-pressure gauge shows 90 mmHg
